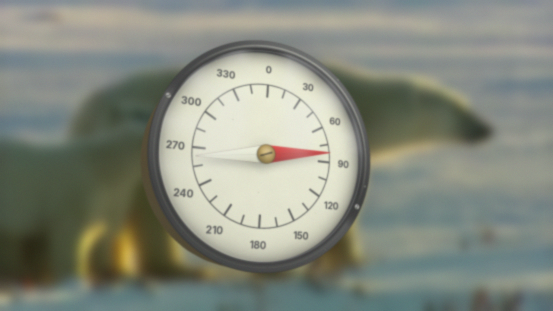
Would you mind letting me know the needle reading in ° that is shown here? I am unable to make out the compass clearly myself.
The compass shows 82.5 °
